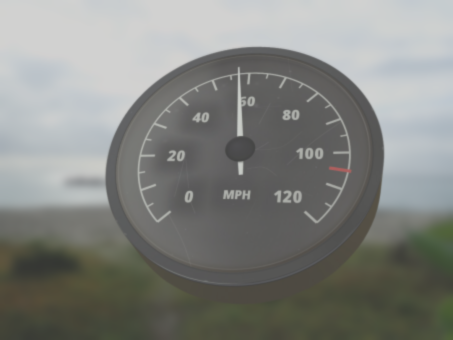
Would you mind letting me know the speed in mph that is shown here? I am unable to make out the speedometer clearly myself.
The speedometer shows 57.5 mph
